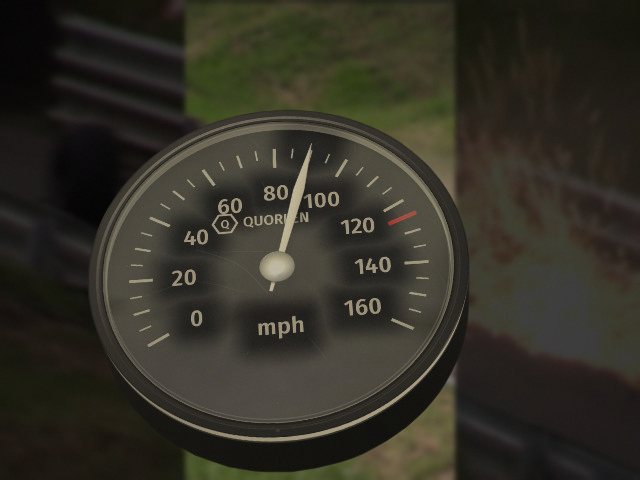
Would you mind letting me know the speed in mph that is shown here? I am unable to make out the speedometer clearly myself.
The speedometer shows 90 mph
